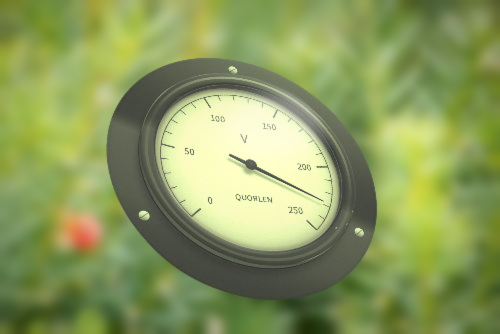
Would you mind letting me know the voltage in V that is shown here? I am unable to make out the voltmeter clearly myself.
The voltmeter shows 230 V
